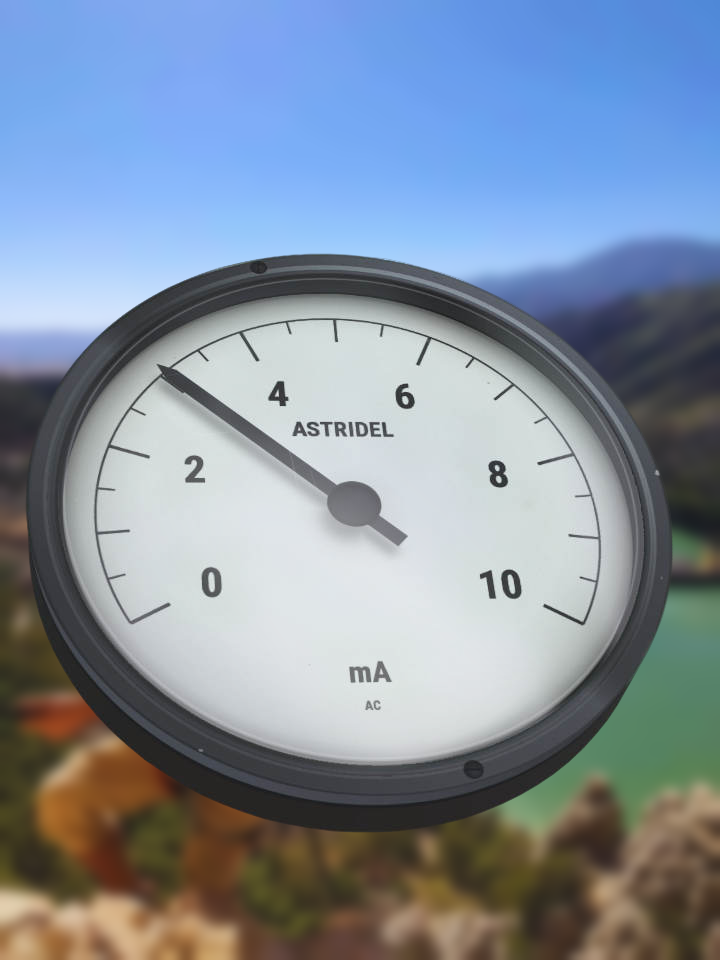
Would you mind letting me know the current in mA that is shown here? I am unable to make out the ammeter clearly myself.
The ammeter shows 3 mA
